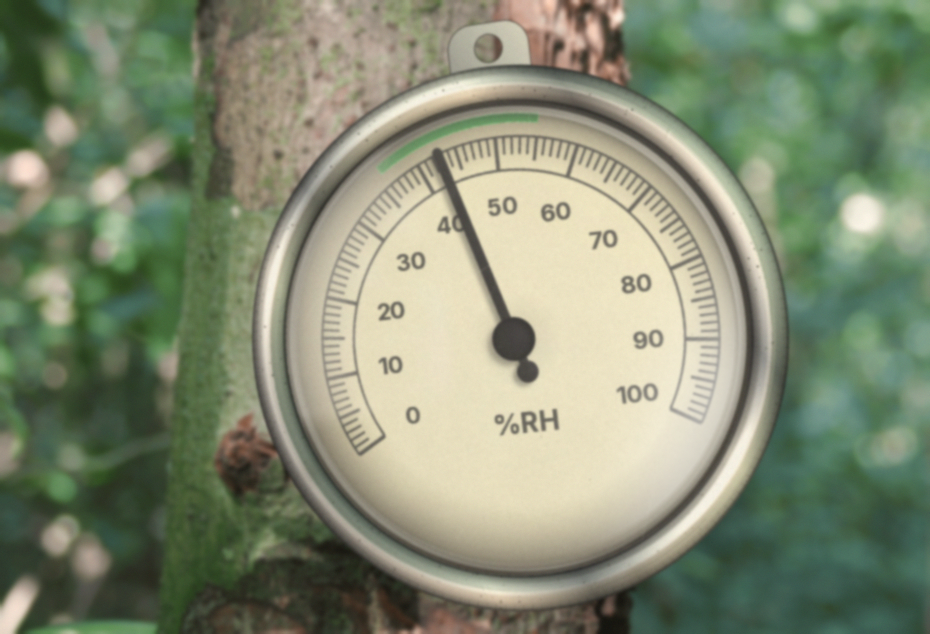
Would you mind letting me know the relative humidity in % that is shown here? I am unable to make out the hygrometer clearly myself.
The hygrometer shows 43 %
